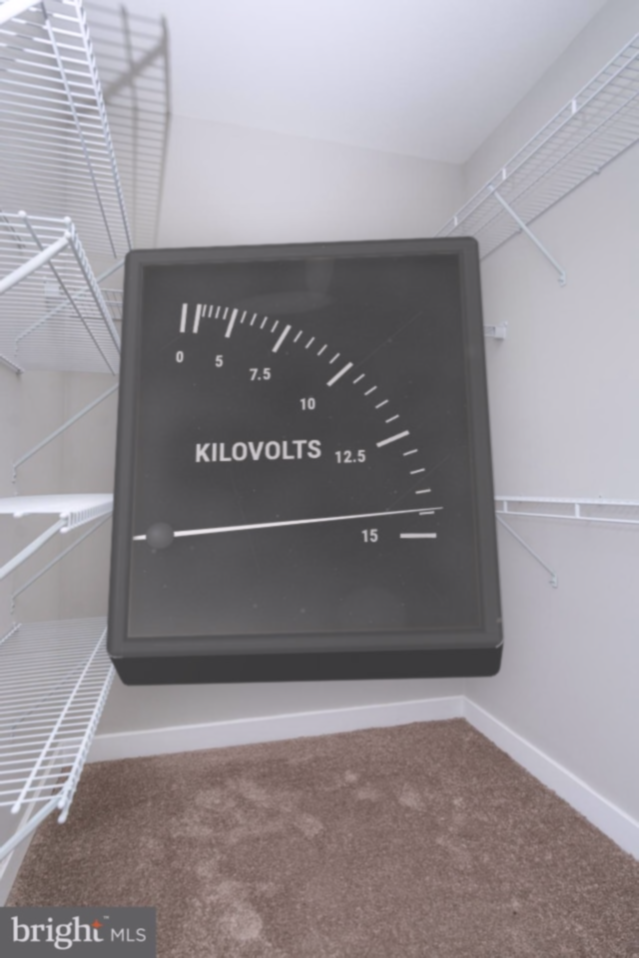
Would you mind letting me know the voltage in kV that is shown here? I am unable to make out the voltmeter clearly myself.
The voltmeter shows 14.5 kV
